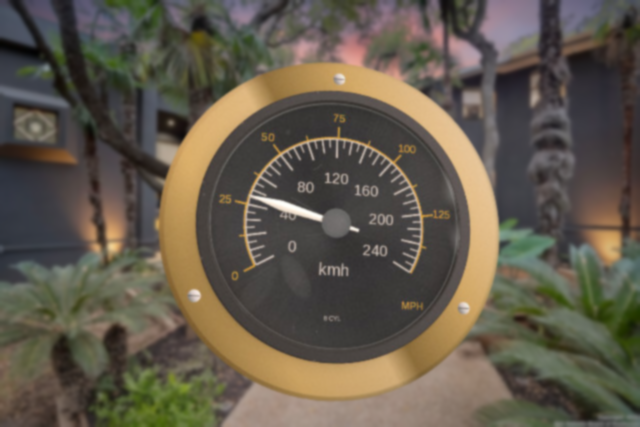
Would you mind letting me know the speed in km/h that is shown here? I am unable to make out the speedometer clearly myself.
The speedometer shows 45 km/h
